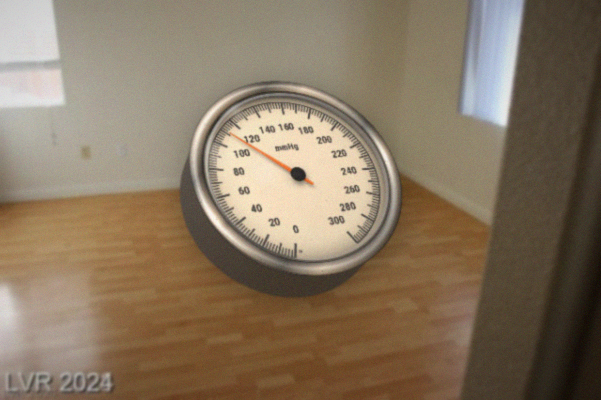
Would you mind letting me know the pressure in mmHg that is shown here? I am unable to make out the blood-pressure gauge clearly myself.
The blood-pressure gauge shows 110 mmHg
